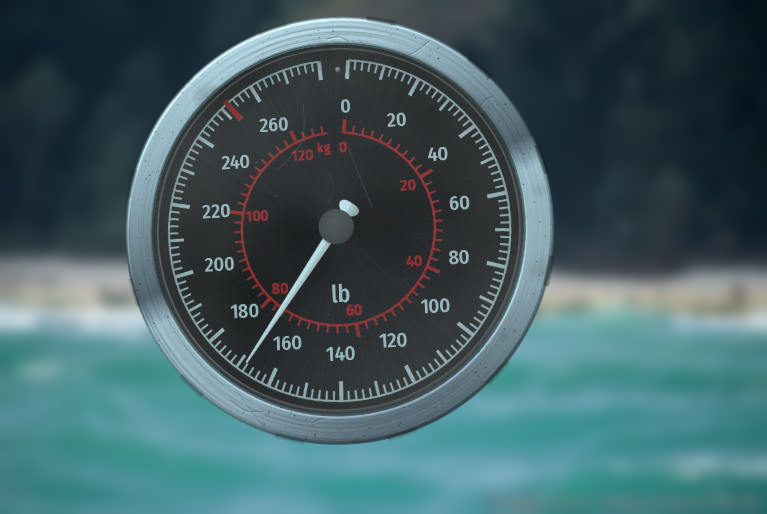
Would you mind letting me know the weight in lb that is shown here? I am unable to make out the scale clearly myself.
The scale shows 168 lb
